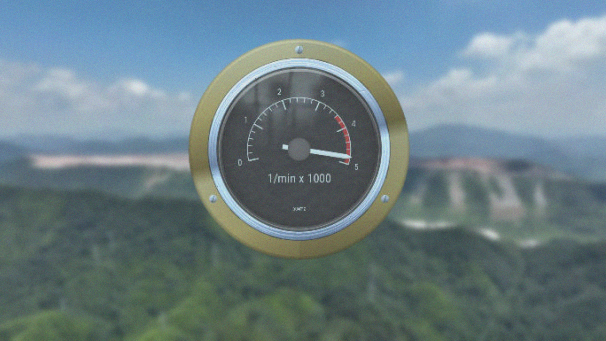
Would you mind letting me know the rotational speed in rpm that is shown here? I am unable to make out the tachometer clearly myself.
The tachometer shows 4800 rpm
